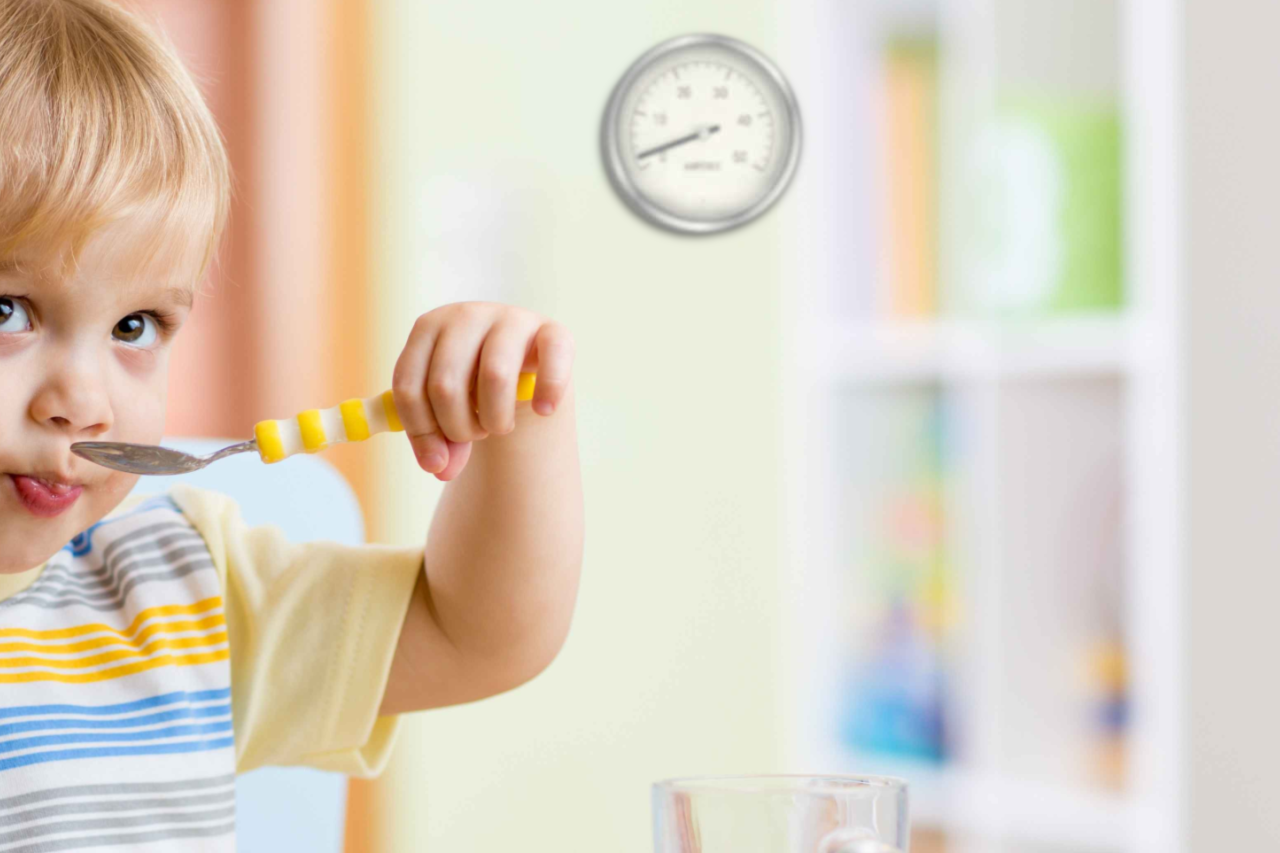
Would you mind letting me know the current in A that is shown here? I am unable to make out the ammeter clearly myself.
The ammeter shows 2 A
